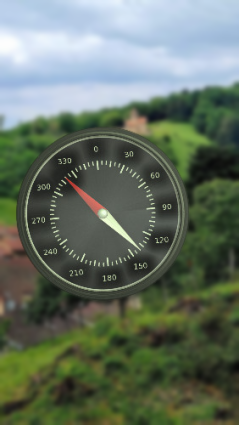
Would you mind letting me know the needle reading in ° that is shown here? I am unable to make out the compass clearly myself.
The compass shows 320 °
